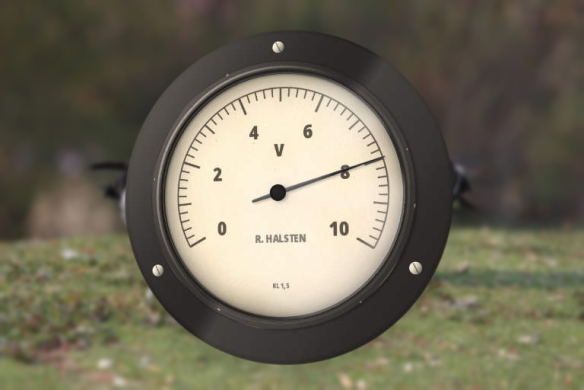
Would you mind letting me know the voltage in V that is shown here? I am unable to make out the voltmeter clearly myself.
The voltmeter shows 8 V
